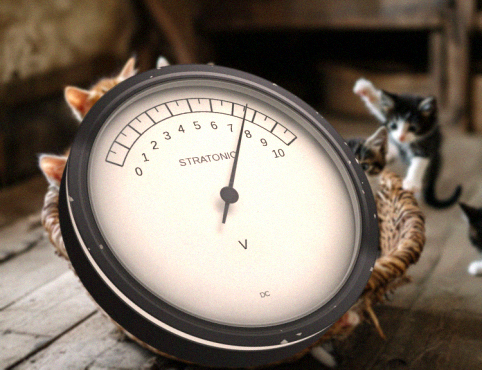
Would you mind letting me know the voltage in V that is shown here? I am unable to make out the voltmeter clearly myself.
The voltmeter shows 7.5 V
